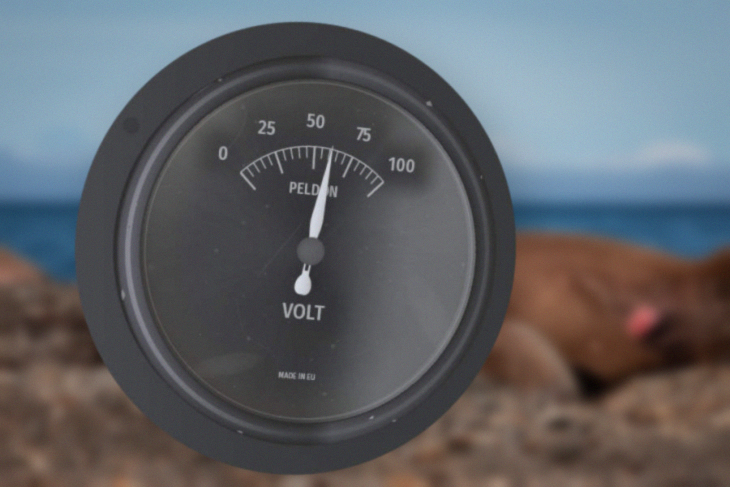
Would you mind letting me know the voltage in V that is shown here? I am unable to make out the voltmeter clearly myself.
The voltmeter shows 60 V
